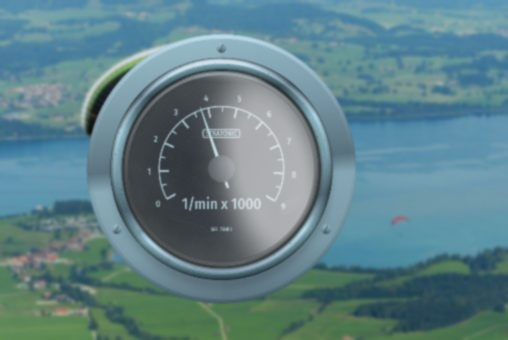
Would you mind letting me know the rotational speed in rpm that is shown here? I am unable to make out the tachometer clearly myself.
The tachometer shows 3750 rpm
